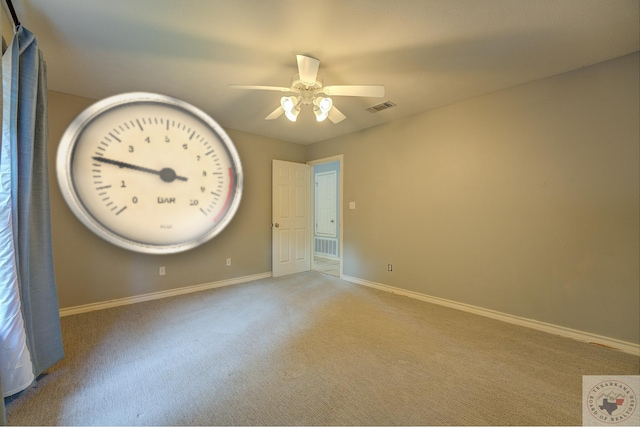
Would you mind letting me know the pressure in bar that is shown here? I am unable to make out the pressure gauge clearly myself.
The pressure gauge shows 2 bar
